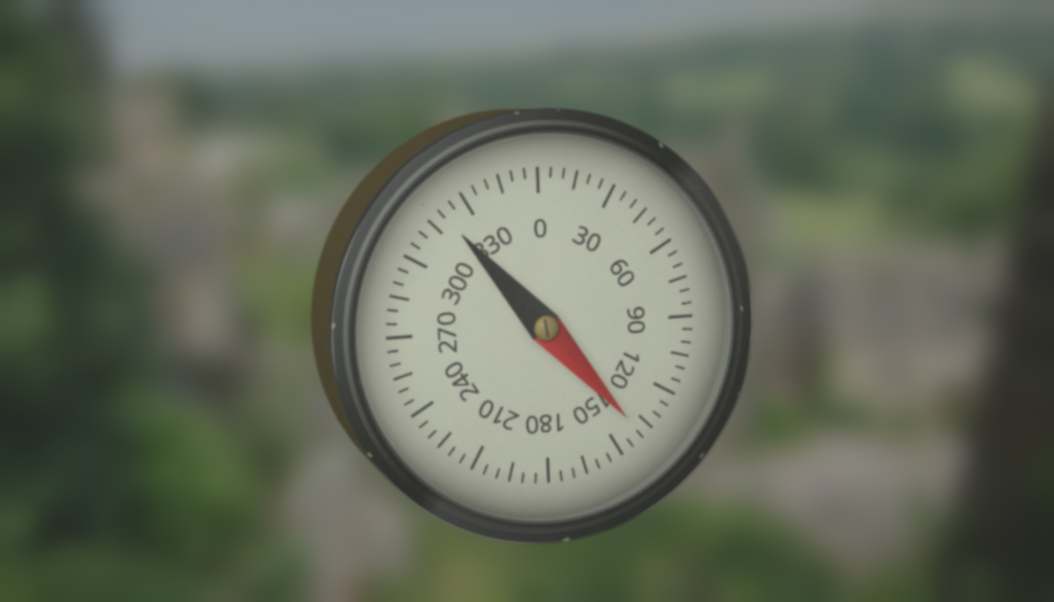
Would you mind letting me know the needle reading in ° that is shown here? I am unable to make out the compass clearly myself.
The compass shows 140 °
